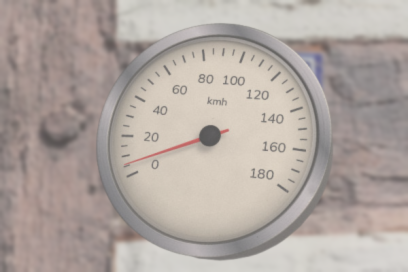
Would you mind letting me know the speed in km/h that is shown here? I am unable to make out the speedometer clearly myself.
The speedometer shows 5 km/h
